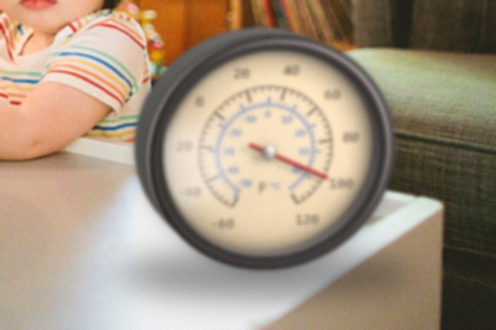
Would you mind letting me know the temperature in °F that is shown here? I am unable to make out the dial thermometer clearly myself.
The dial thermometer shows 100 °F
